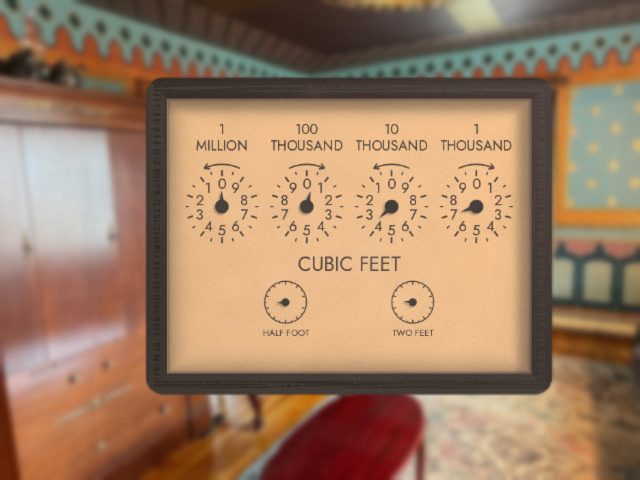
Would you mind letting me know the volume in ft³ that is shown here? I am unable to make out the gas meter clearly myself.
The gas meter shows 3700 ft³
